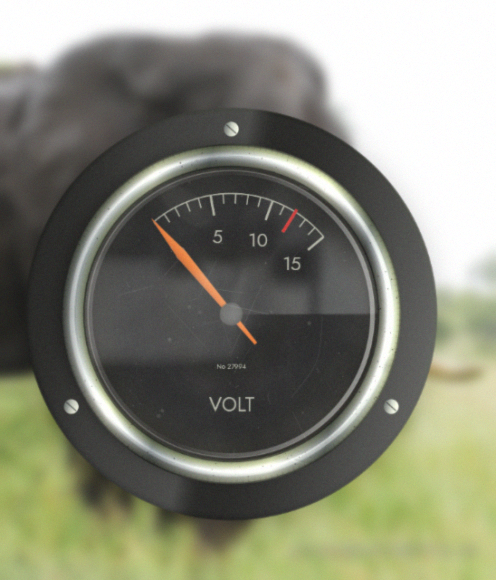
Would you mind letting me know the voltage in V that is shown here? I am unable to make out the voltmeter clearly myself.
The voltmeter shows 0 V
